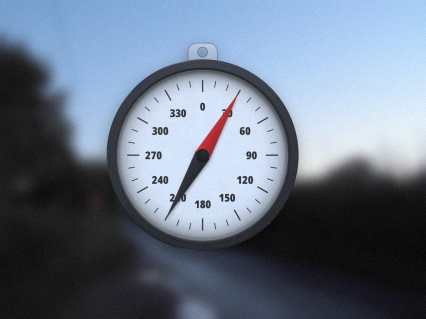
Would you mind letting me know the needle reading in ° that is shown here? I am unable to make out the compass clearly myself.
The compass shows 30 °
